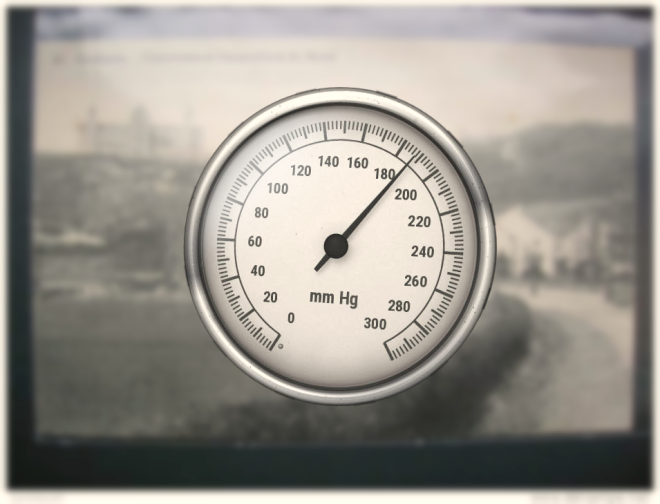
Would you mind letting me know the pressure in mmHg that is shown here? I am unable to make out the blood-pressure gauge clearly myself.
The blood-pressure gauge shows 188 mmHg
